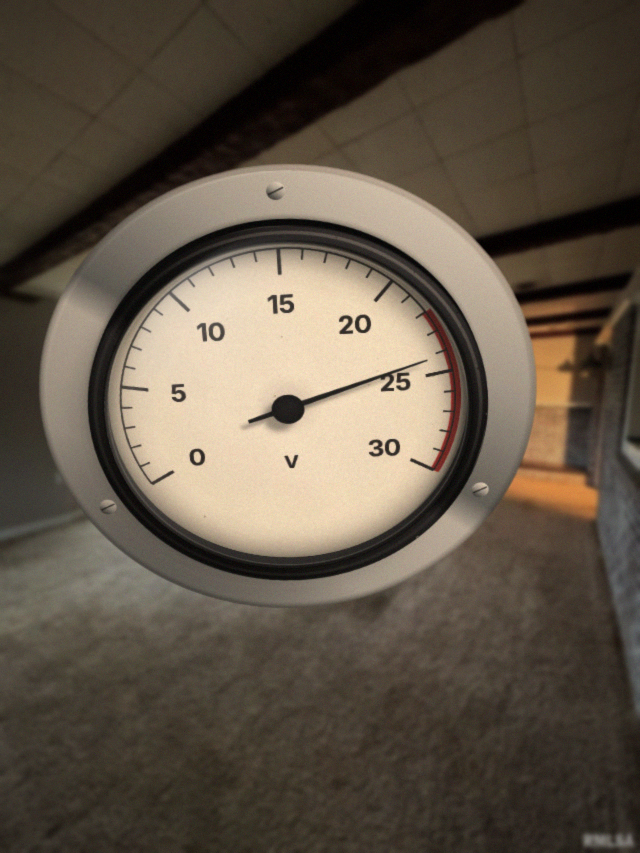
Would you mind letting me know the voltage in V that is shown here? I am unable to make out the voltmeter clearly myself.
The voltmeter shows 24 V
